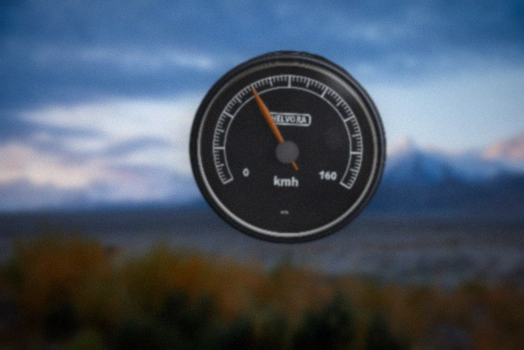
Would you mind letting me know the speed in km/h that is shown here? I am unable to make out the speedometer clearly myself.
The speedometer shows 60 km/h
